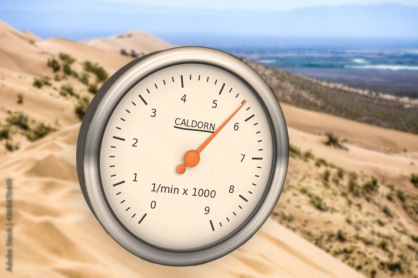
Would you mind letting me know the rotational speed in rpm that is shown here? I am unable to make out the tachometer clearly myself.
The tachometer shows 5600 rpm
